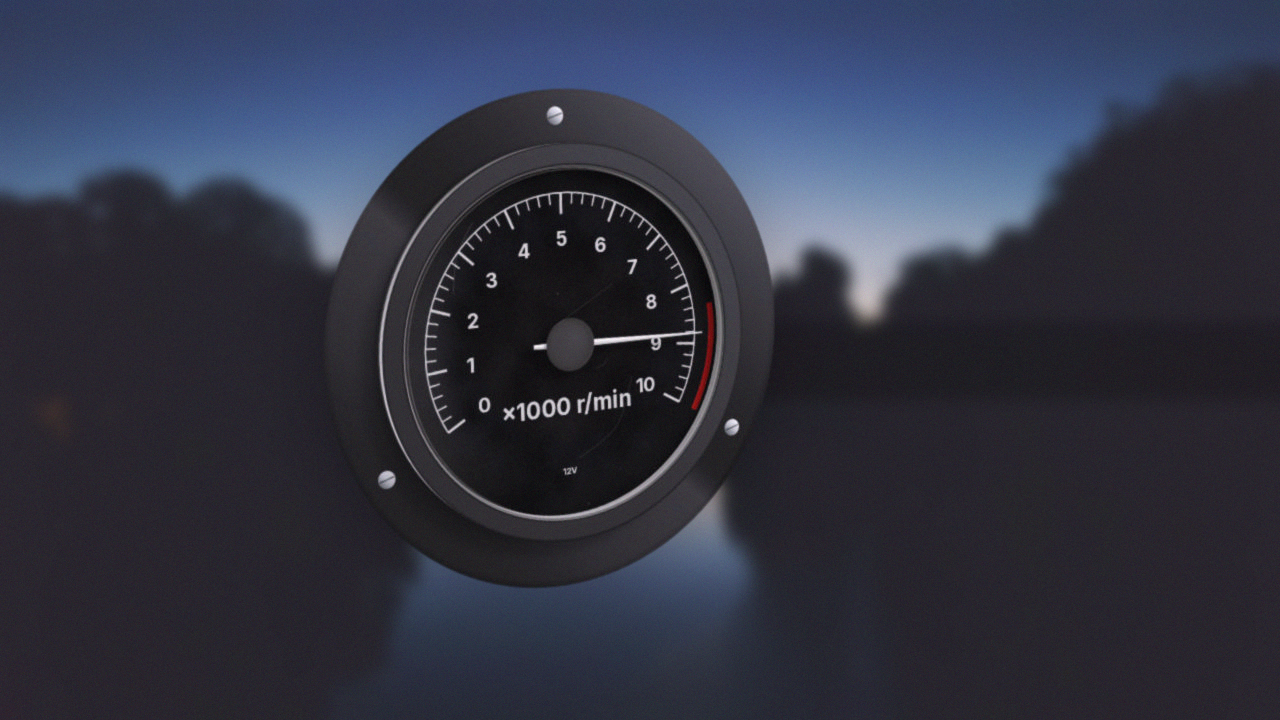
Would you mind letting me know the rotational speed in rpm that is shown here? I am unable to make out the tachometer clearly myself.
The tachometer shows 8800 rpm
